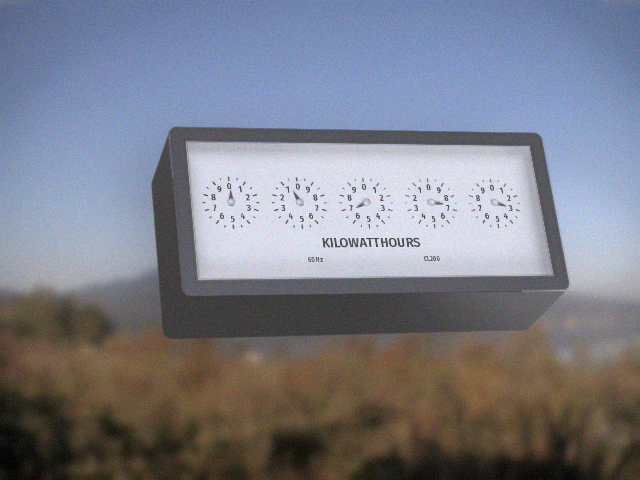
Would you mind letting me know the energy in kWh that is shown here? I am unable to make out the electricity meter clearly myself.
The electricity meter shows 673 kWh
